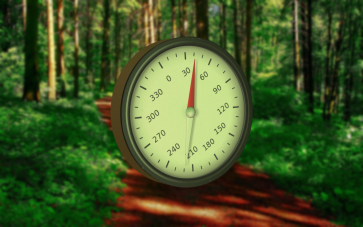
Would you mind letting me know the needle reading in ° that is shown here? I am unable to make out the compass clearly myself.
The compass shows 40 °
